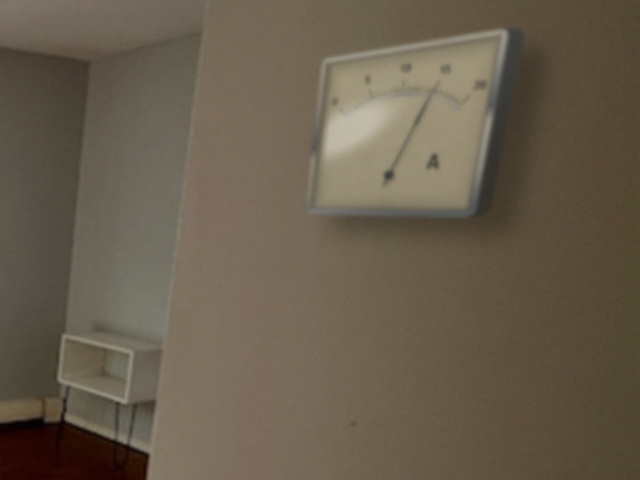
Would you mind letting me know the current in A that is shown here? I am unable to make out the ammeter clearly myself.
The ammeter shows 15 A
